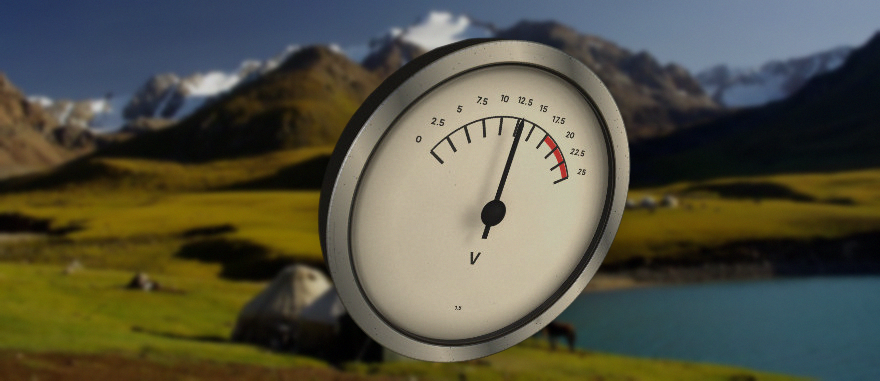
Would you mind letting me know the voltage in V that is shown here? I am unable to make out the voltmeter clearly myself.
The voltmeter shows 12.5 V
